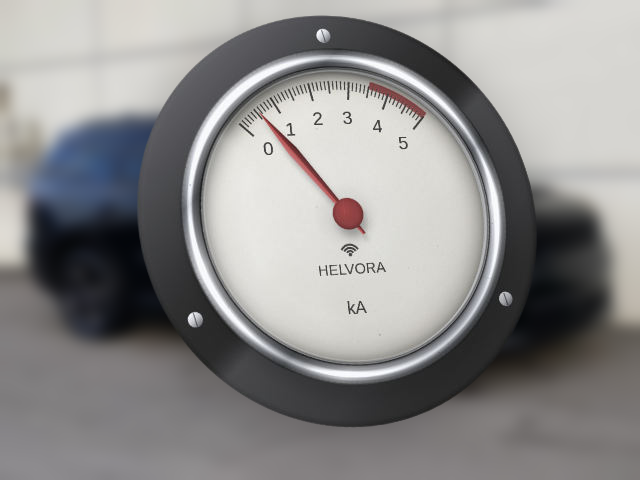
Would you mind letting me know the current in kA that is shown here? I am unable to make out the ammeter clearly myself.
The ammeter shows 0.5 kA
